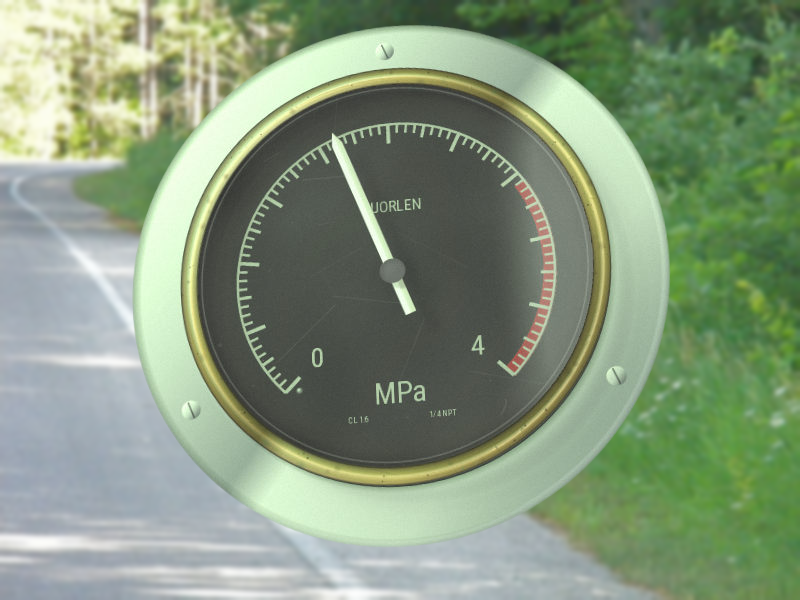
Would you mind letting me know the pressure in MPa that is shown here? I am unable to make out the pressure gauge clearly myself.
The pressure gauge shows 1.7 MPa
